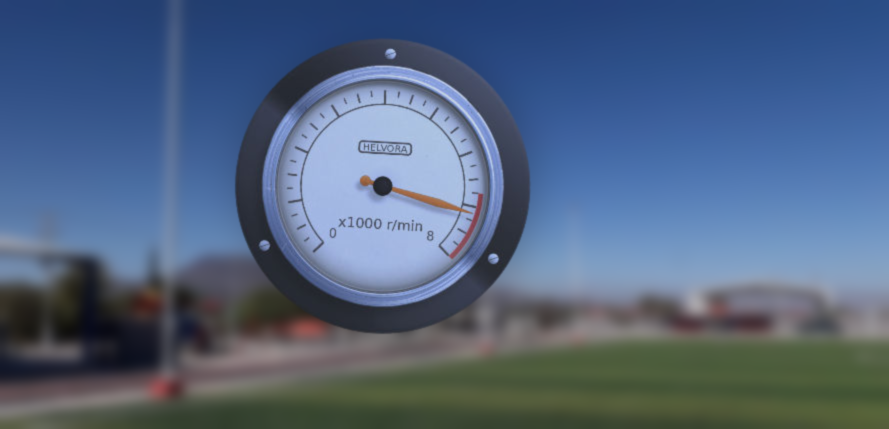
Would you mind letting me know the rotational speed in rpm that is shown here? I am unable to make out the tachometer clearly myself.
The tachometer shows 7125 rpm
